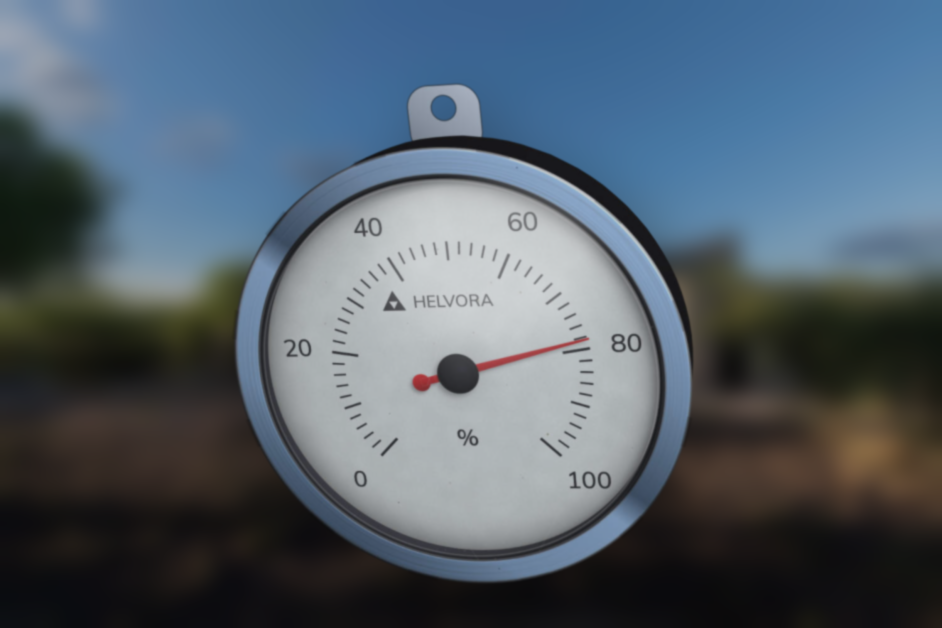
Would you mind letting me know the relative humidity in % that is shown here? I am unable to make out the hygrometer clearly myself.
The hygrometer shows 78 %
